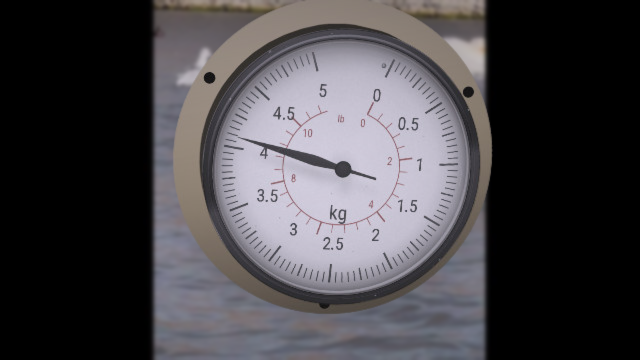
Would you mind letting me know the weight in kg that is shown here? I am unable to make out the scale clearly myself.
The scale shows 4.1 kg
